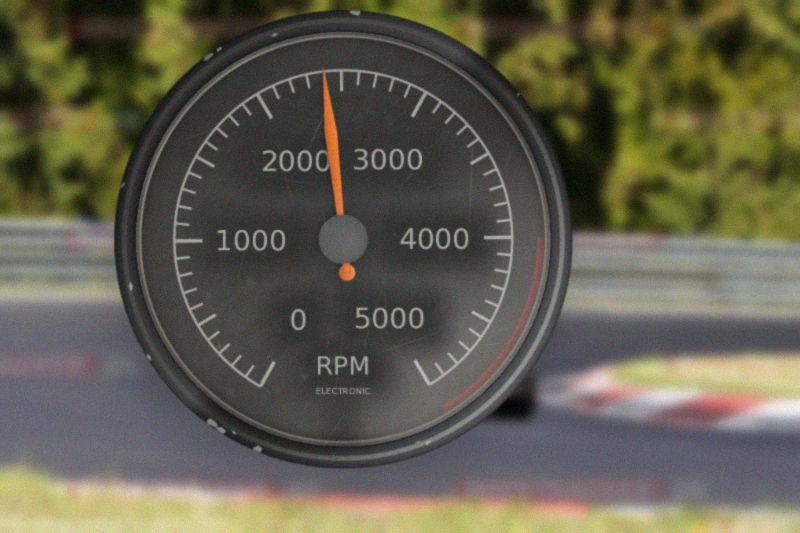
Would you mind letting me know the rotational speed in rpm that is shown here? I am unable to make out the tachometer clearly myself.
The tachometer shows 2400 rpm
